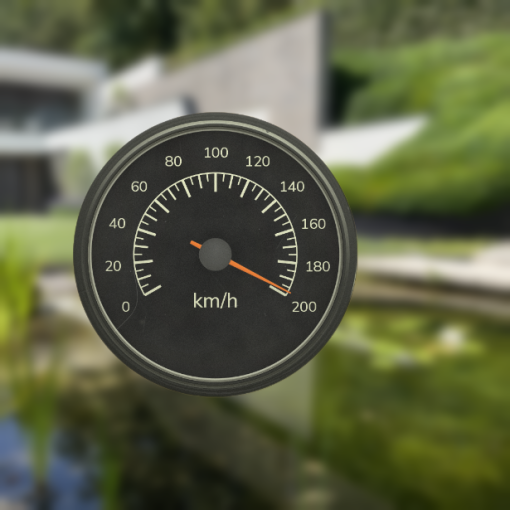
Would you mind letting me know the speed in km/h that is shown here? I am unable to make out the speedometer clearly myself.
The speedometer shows 197.5 km/h
